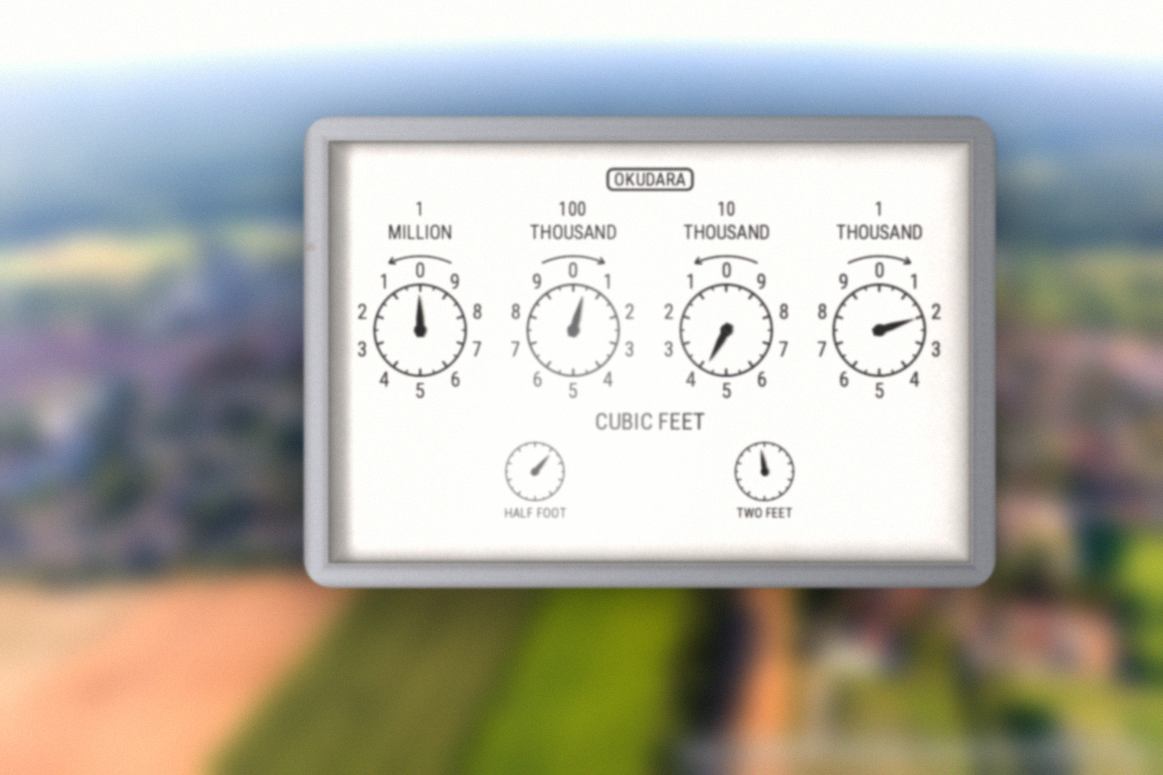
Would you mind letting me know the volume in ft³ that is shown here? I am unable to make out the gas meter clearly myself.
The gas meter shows 4200 ft³
